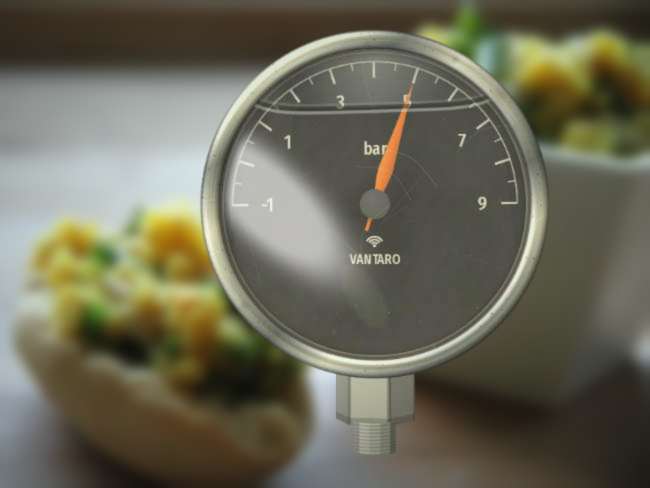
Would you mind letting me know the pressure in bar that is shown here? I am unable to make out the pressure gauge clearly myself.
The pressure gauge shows 5 bar
